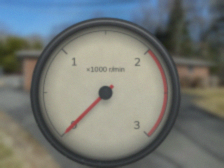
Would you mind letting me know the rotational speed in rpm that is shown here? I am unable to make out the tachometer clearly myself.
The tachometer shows 0 rpm
